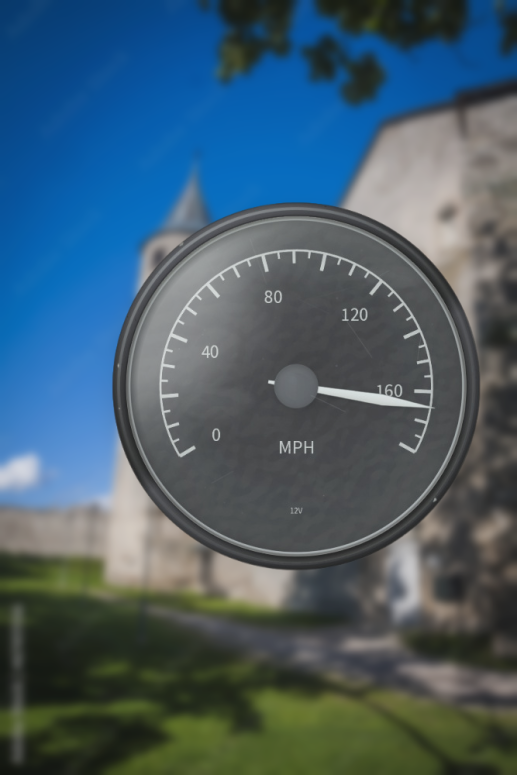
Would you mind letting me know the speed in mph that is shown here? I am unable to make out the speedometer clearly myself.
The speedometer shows 165 mph
